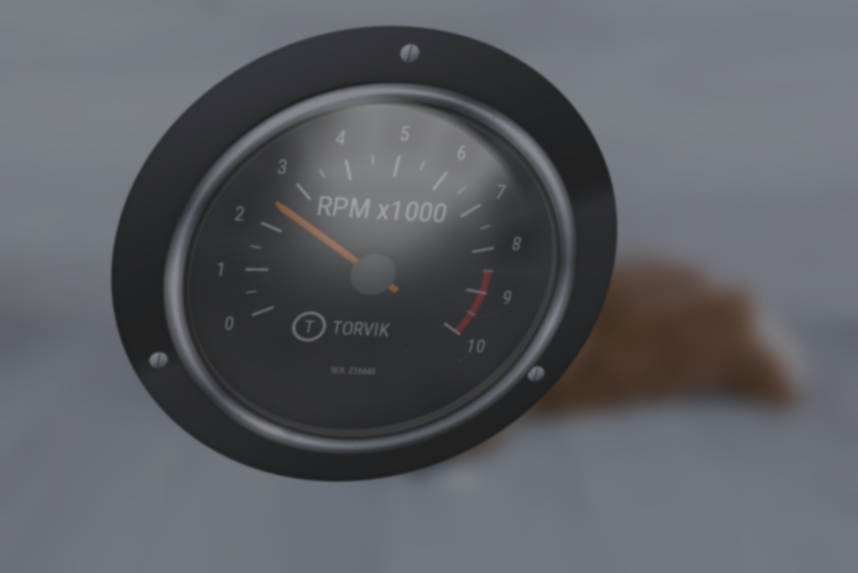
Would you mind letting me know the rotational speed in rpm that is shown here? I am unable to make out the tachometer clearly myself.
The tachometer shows 2500 rpm
